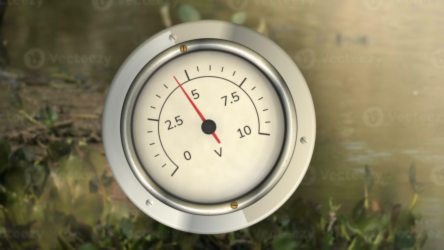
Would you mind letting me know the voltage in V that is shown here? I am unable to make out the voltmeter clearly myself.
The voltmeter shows 4.5 V
